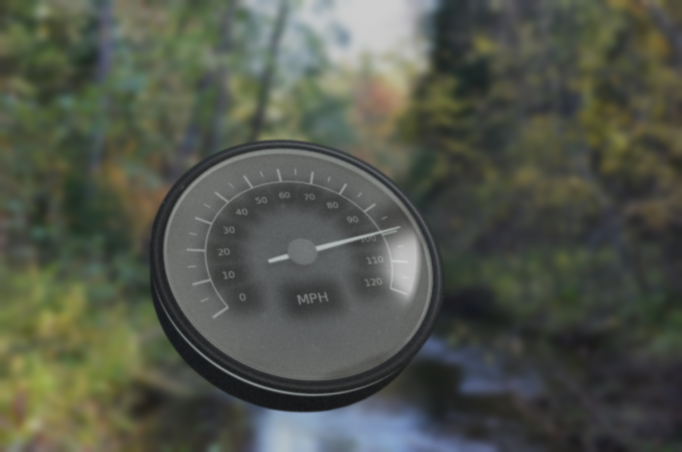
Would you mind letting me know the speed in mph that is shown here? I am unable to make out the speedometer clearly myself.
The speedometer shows 100 mph
